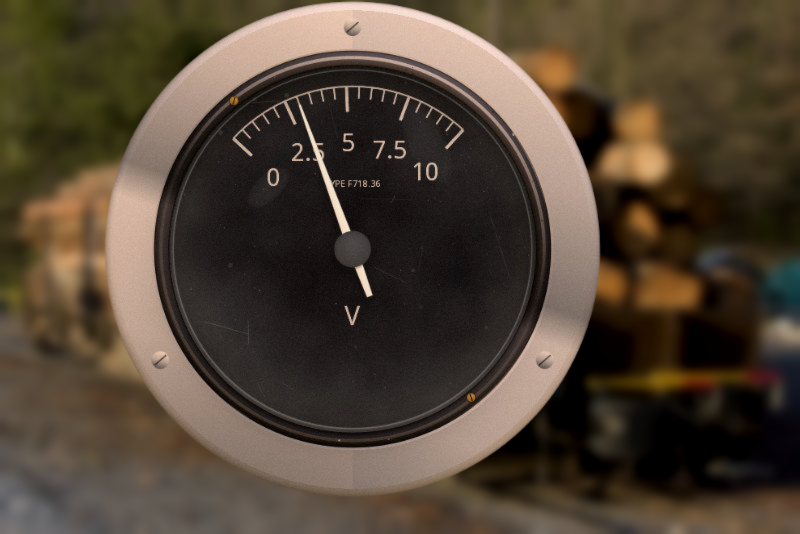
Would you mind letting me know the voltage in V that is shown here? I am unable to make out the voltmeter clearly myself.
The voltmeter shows 3 V
